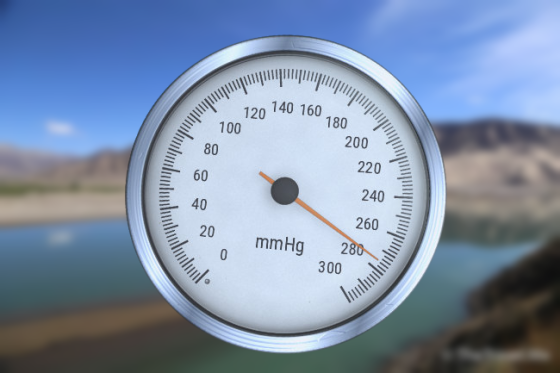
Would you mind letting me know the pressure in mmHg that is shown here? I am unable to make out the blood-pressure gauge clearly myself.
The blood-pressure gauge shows 276 mmHg
